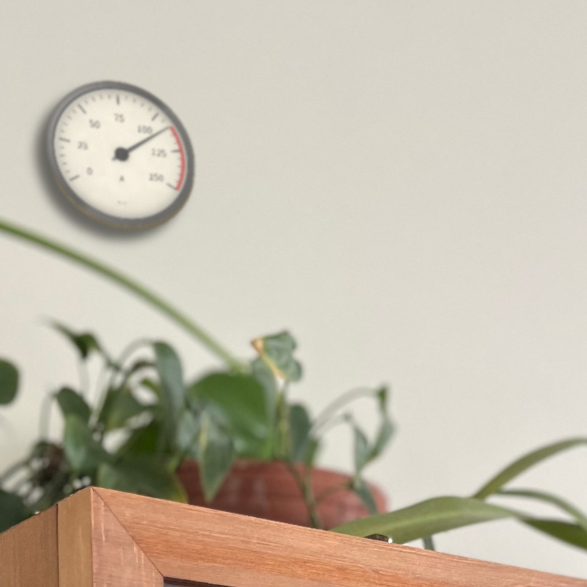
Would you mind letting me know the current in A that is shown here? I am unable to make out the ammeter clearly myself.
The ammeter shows 110 A
